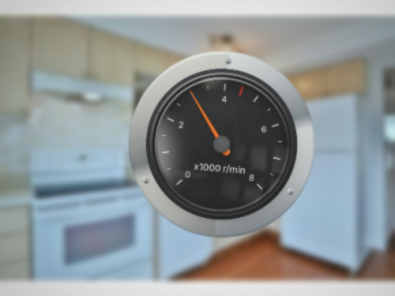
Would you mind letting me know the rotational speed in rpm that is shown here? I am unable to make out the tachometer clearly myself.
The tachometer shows 3000 rpm
